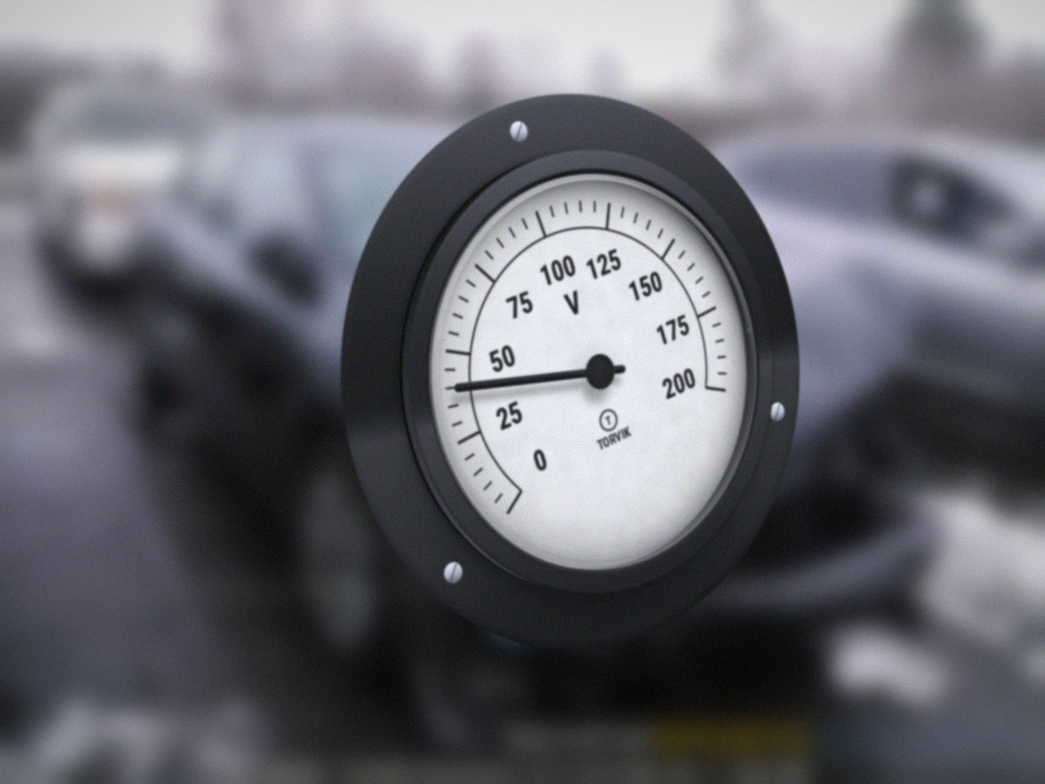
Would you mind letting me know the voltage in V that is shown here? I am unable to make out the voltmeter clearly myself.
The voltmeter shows 40 V
